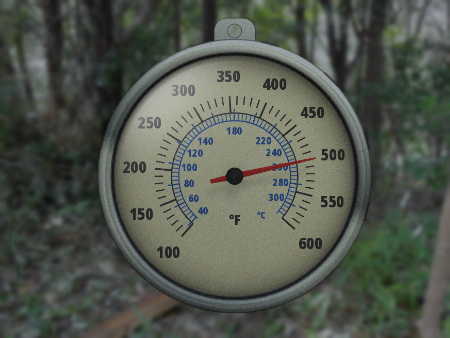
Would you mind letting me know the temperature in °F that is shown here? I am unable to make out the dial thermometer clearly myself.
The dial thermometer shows 500 °F
